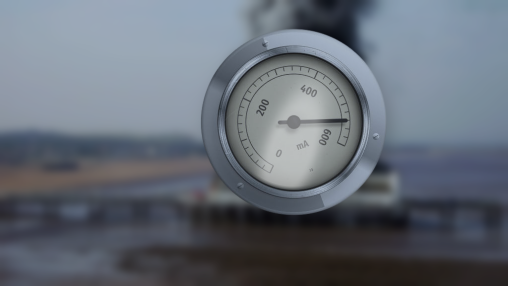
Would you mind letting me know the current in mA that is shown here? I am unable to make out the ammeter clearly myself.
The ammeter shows 540 mA
